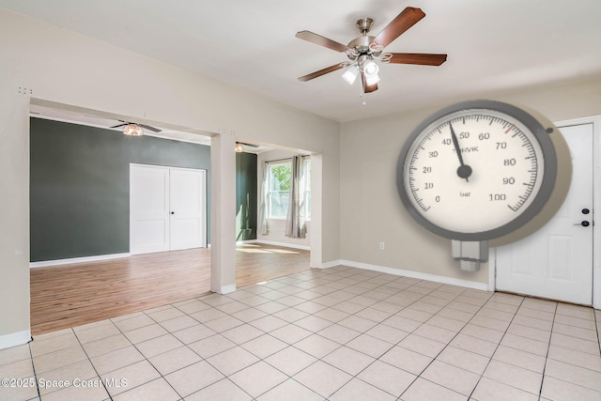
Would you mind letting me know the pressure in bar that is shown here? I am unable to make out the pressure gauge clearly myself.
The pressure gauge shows 45 bar
